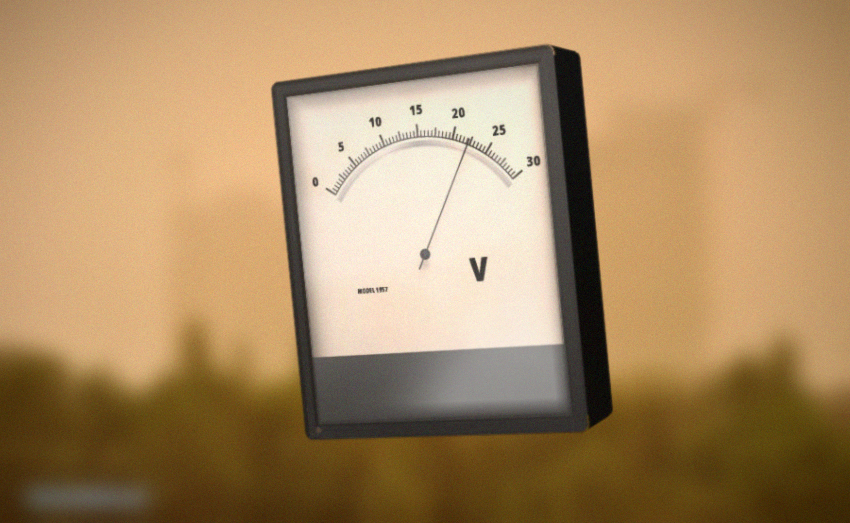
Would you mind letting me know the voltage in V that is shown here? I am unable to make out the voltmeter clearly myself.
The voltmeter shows 22.5 V
